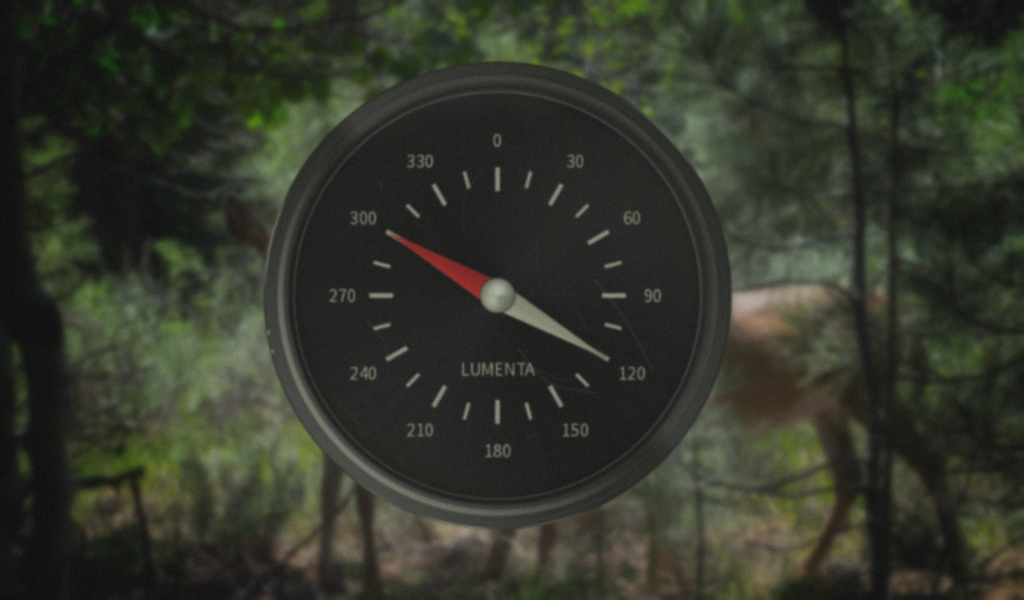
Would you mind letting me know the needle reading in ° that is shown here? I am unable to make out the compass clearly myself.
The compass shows 300 °
